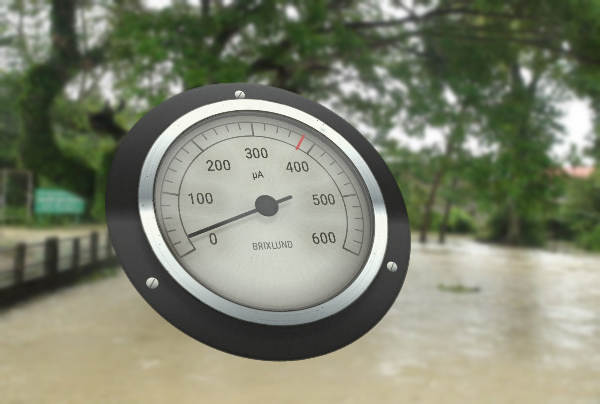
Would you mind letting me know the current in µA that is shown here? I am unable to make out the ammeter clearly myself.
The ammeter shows 20 µA
